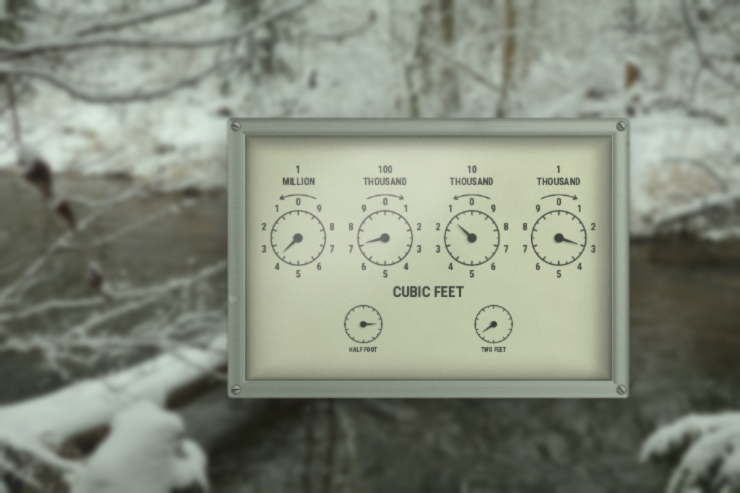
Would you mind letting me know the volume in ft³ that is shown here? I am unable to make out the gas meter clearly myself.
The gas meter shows 371300 ft³
